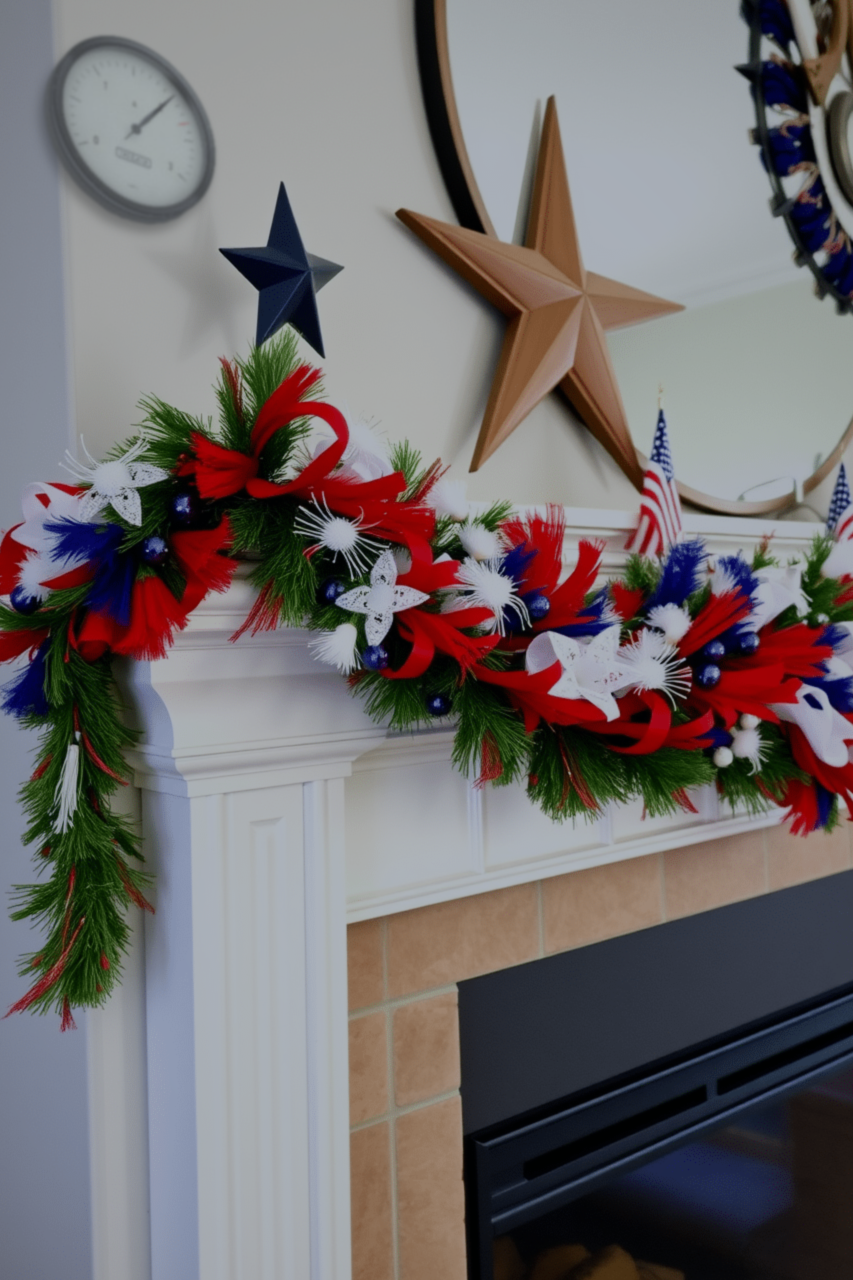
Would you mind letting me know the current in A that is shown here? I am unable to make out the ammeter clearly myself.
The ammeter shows 2 A
